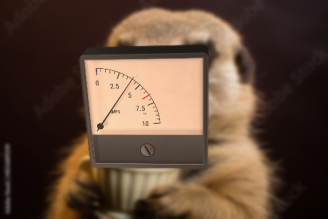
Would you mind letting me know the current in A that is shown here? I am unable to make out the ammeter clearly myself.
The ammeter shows 4 A
